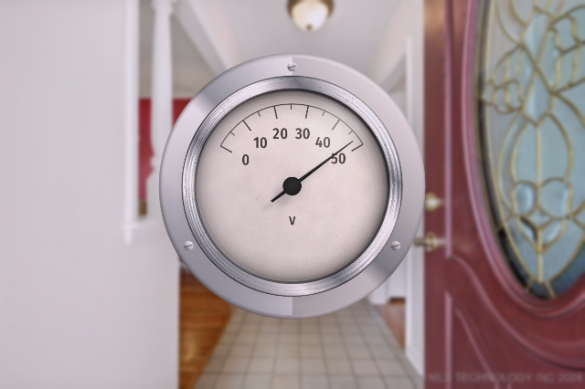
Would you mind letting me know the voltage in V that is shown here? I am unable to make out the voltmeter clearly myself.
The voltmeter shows 47.5 V
